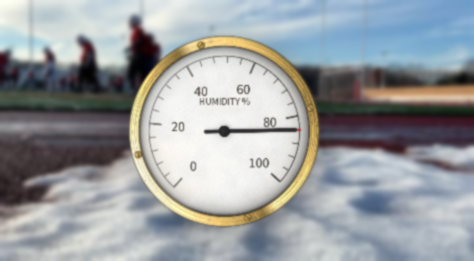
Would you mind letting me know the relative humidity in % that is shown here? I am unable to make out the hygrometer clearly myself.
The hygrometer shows 84 %
